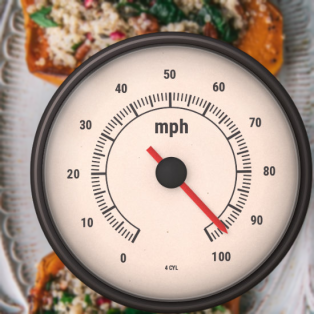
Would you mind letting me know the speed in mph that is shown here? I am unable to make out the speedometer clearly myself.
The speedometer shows 96 mph
